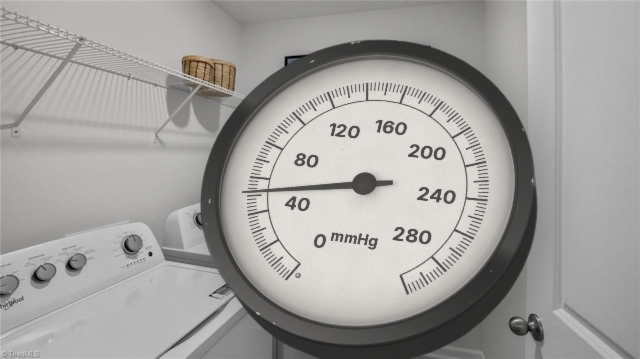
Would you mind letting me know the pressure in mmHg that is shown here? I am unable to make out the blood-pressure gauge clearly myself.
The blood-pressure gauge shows 50 mmHg
